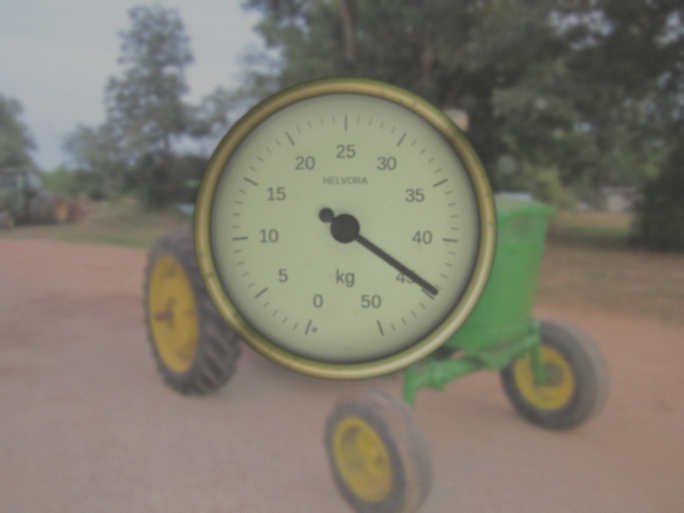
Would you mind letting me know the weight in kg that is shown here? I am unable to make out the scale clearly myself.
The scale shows 44.5 kg
